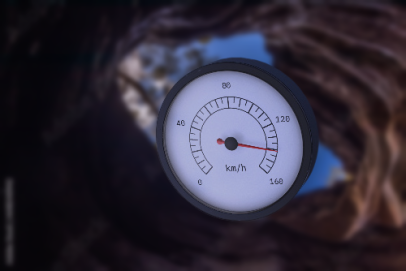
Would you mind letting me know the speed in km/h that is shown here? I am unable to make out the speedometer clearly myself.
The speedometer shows 140 km/h
